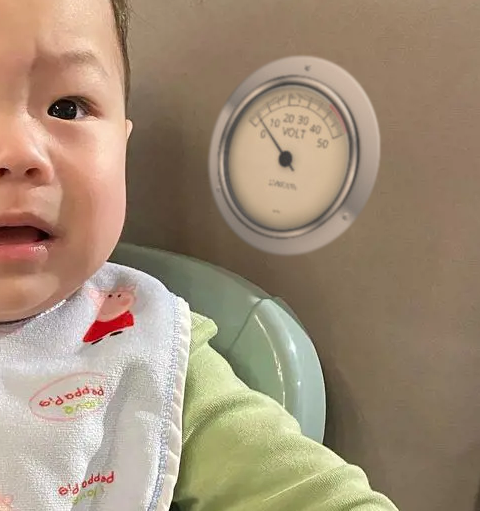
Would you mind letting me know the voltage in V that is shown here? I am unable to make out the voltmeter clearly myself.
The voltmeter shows 5 V
